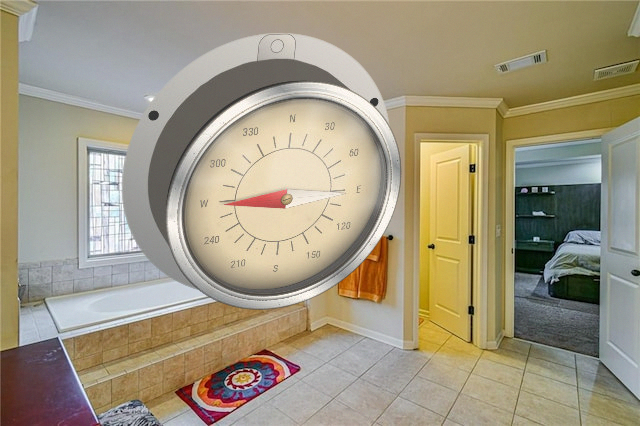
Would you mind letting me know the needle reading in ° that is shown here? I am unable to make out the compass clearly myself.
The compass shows 270 °
